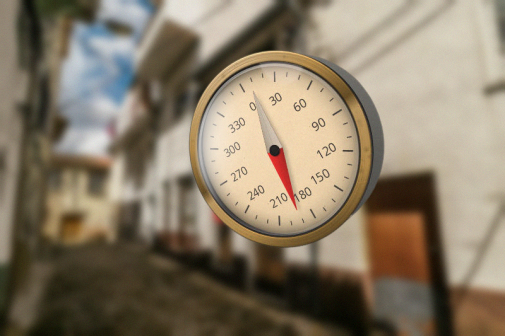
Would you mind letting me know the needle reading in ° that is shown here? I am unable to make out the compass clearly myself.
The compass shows 190 °
